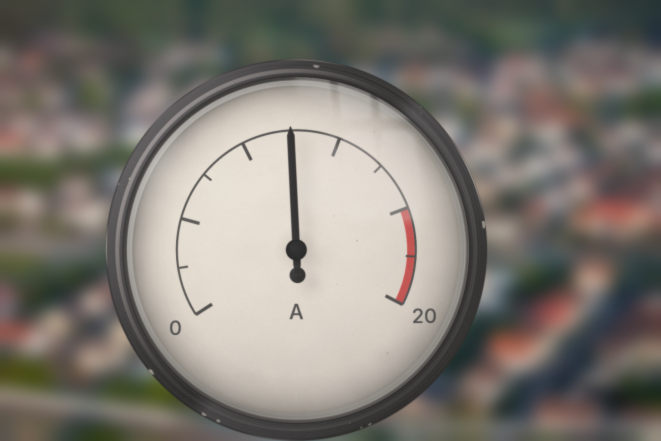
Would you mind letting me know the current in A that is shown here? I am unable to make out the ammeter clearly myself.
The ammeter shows 10 A
